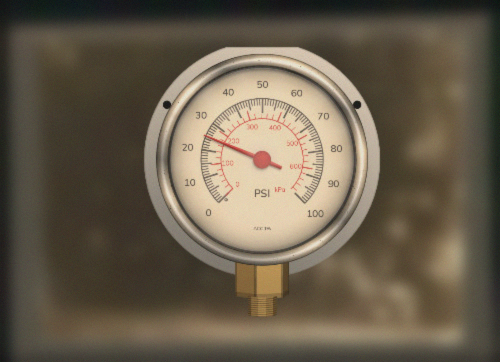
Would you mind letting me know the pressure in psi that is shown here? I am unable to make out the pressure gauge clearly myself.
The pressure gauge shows 25 psi
